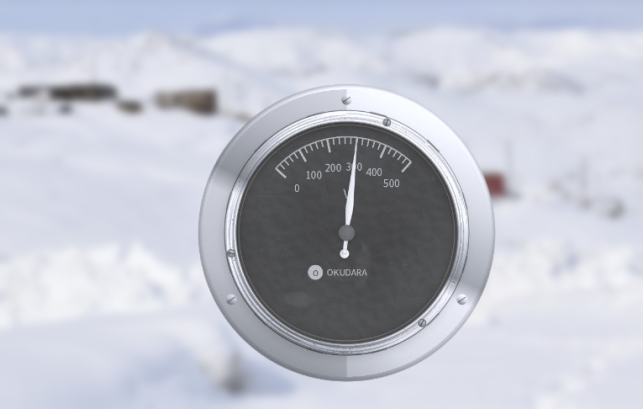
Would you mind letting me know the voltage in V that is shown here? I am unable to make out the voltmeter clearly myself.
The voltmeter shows 300 V
